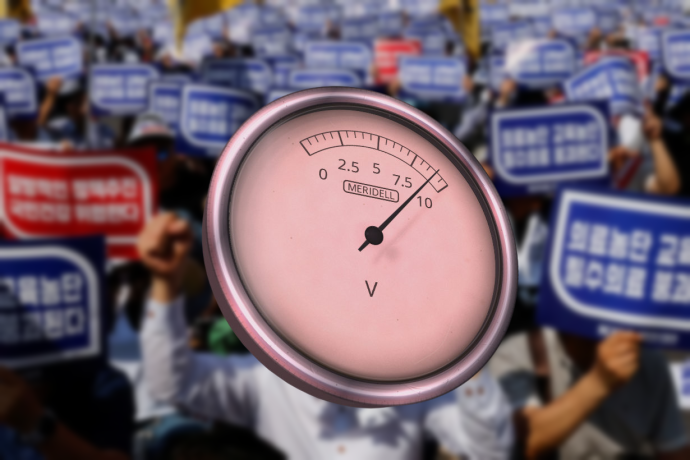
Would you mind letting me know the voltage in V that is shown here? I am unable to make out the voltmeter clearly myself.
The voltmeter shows 9 V
